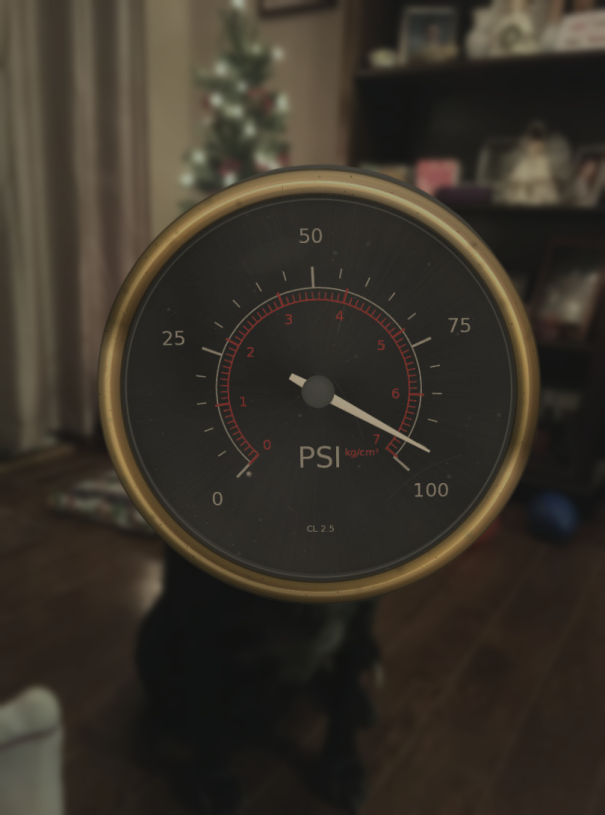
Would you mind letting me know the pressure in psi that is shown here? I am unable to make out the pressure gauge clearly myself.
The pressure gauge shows 95 psi
